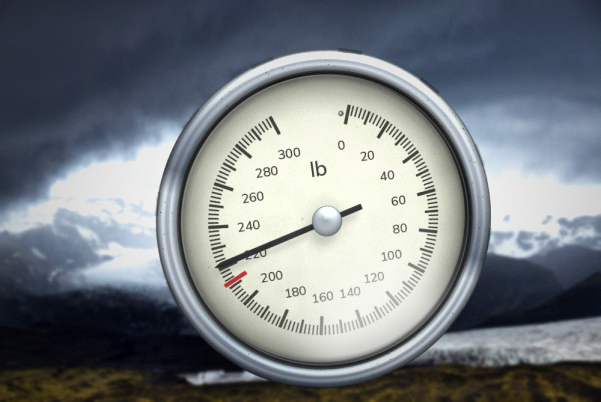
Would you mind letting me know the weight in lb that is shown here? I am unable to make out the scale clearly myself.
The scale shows 222 lb
